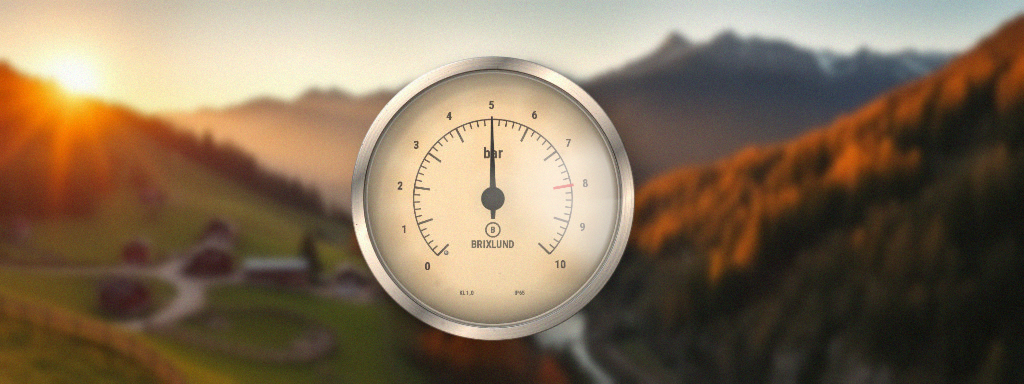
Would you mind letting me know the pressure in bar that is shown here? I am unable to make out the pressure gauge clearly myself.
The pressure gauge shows 5 bar
